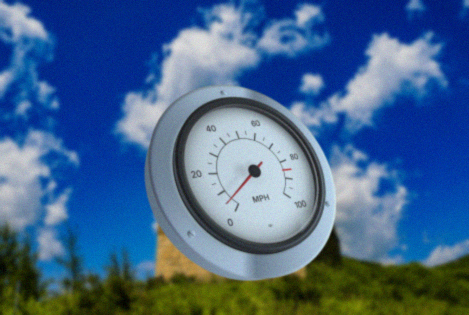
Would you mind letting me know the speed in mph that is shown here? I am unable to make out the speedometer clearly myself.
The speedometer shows 5 mph
